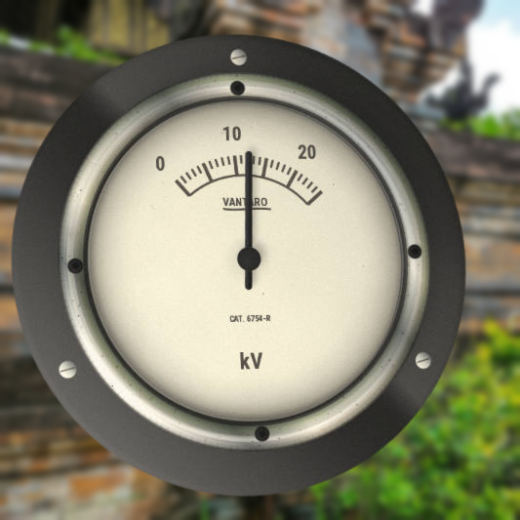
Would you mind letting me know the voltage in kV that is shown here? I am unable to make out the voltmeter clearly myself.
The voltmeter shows 12 kV
